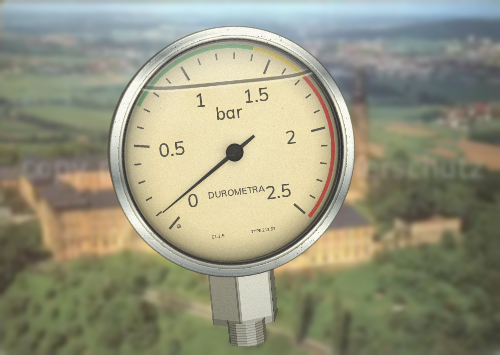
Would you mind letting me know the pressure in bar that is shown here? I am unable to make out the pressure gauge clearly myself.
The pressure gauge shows 0.1 bar
